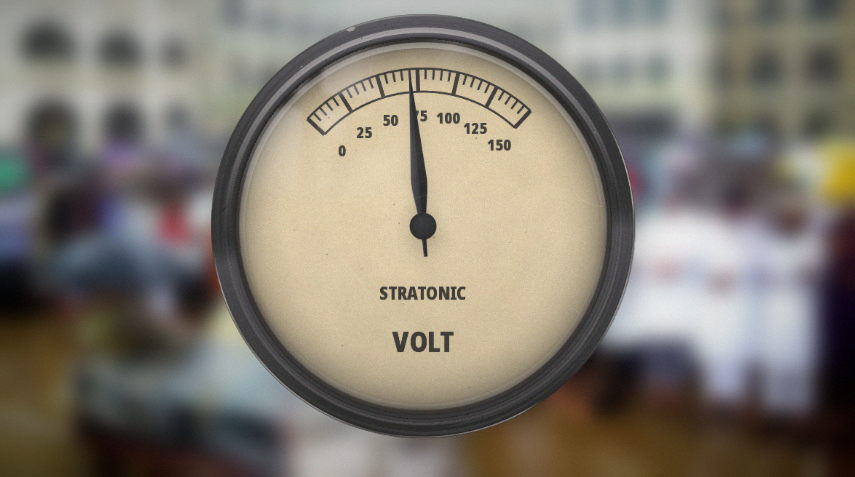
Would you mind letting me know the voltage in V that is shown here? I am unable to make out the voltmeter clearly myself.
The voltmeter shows 70 V
